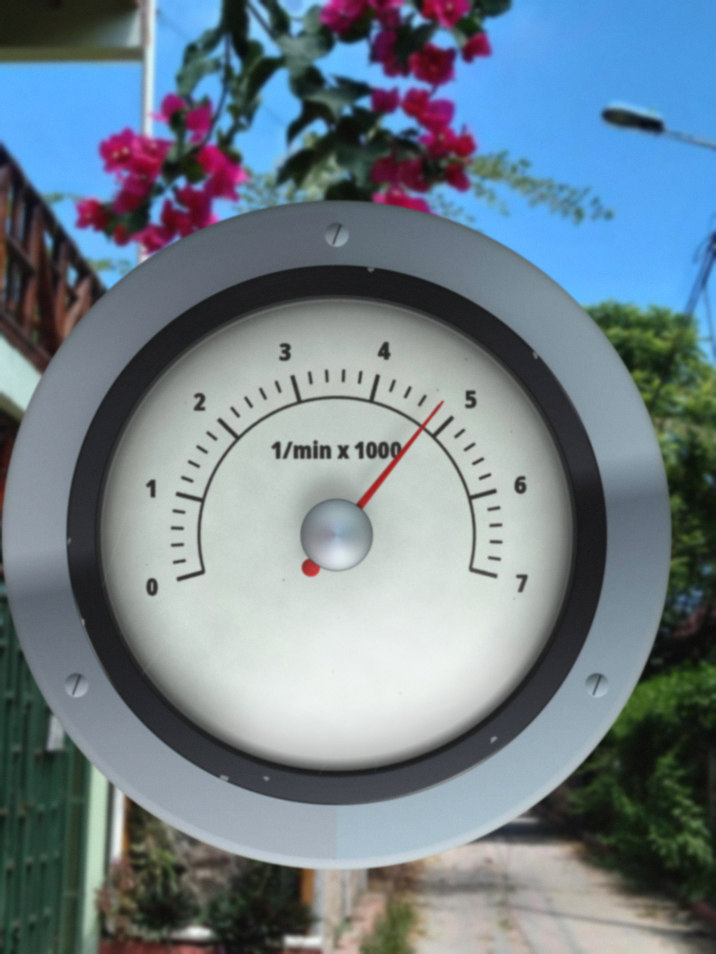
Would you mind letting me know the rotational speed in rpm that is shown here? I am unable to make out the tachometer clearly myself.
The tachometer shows 4800 rpm
